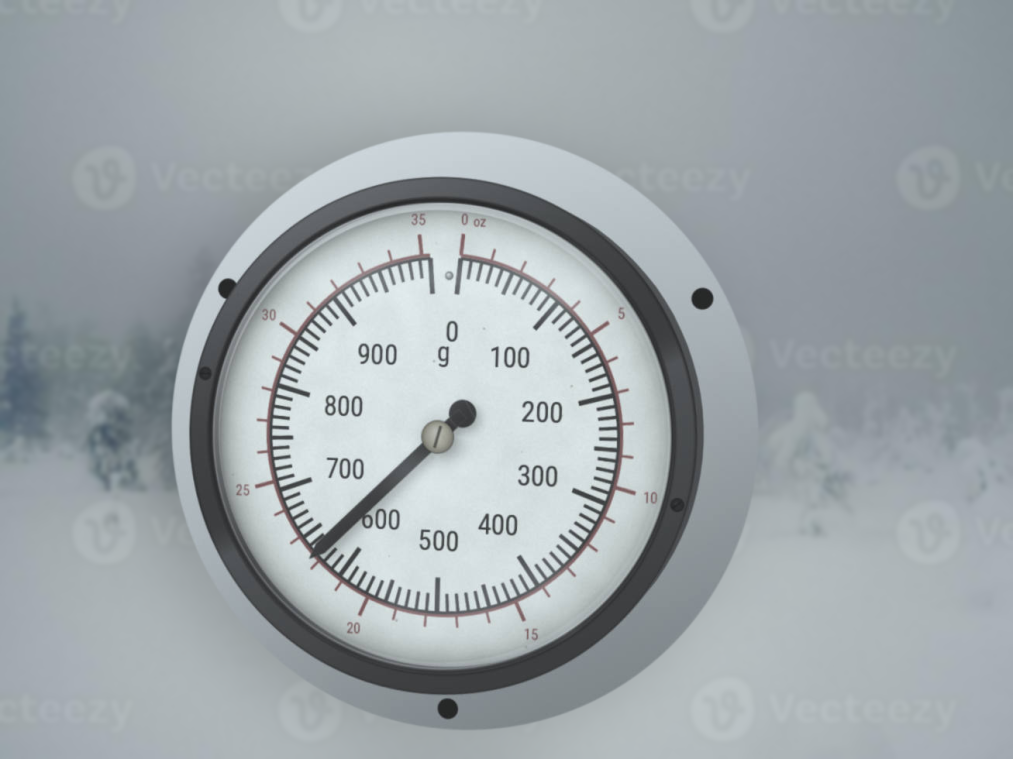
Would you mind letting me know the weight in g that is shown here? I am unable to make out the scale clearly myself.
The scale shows 630 g
